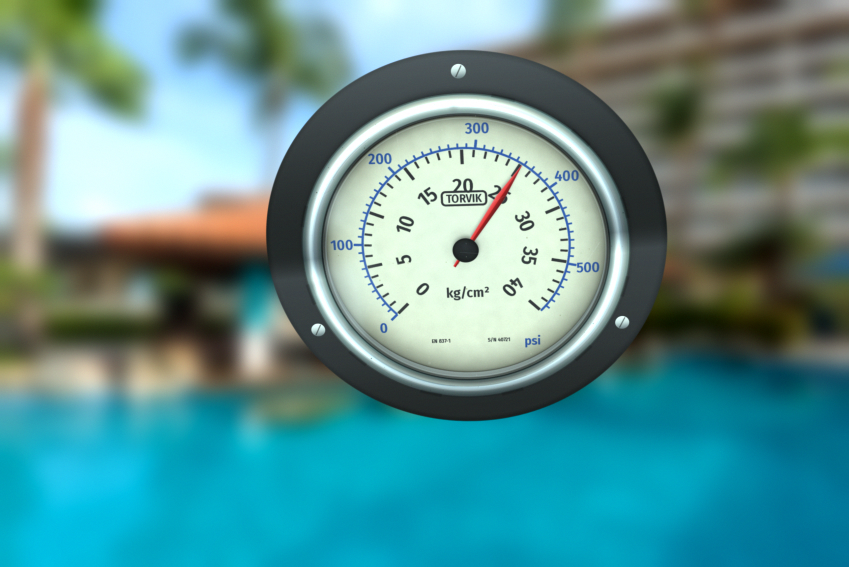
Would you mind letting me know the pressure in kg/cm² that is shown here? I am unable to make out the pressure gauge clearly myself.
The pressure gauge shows 25 kg/cm²
